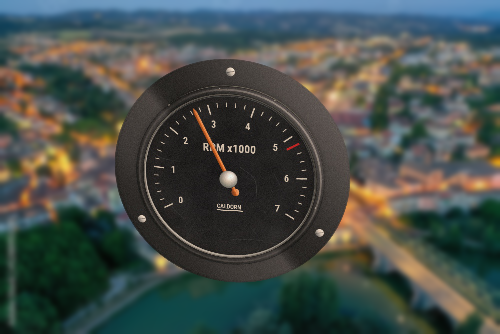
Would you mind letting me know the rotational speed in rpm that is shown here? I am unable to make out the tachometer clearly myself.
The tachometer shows 2700 rpm
